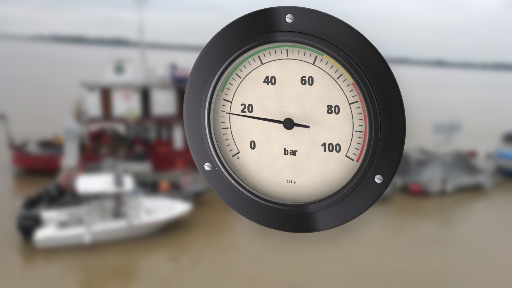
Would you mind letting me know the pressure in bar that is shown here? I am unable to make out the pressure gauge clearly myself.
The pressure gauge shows 16 bar
